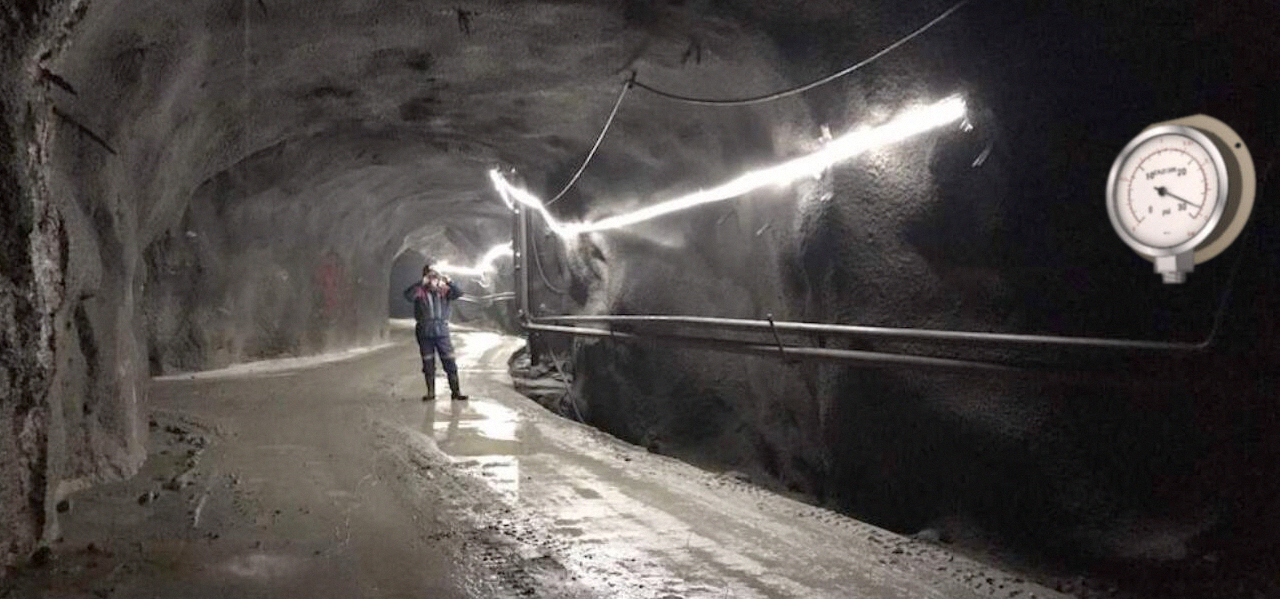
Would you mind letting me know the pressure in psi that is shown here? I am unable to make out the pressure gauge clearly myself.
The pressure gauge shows 28 psi
